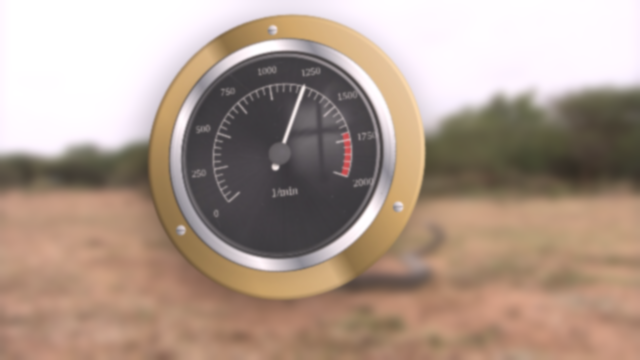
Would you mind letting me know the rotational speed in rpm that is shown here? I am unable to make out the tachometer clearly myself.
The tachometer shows 1250 rpm
